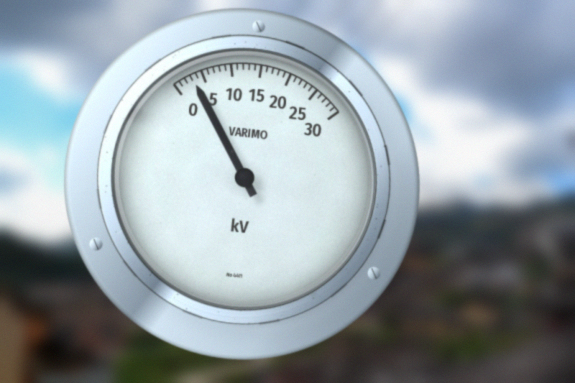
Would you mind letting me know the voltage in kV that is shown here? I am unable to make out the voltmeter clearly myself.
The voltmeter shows 3 kV
